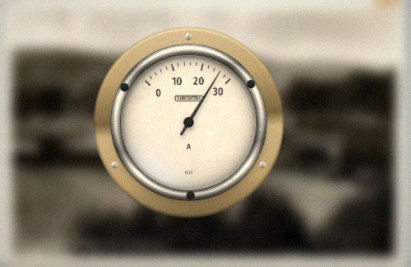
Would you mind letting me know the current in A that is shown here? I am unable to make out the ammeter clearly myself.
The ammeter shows 26 A
